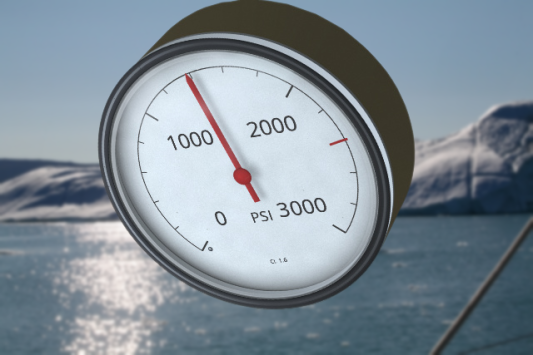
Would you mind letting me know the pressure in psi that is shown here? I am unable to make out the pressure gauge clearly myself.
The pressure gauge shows 1400 psi
